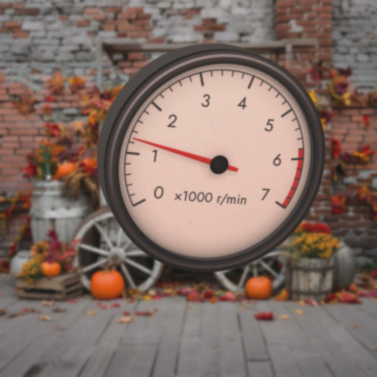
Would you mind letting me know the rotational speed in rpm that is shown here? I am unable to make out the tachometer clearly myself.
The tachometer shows 1300 rpm
